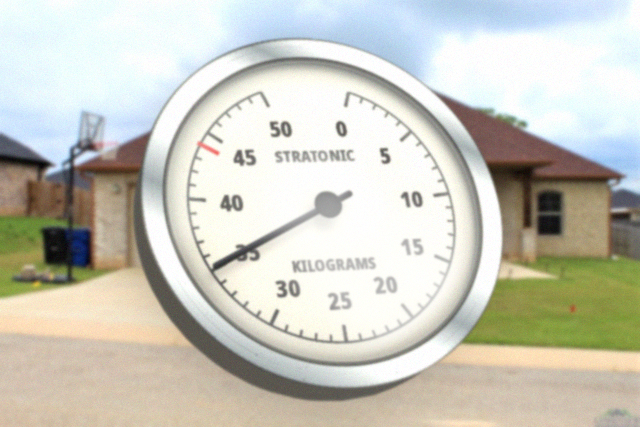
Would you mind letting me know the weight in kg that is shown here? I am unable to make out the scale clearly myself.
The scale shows 35 kg
